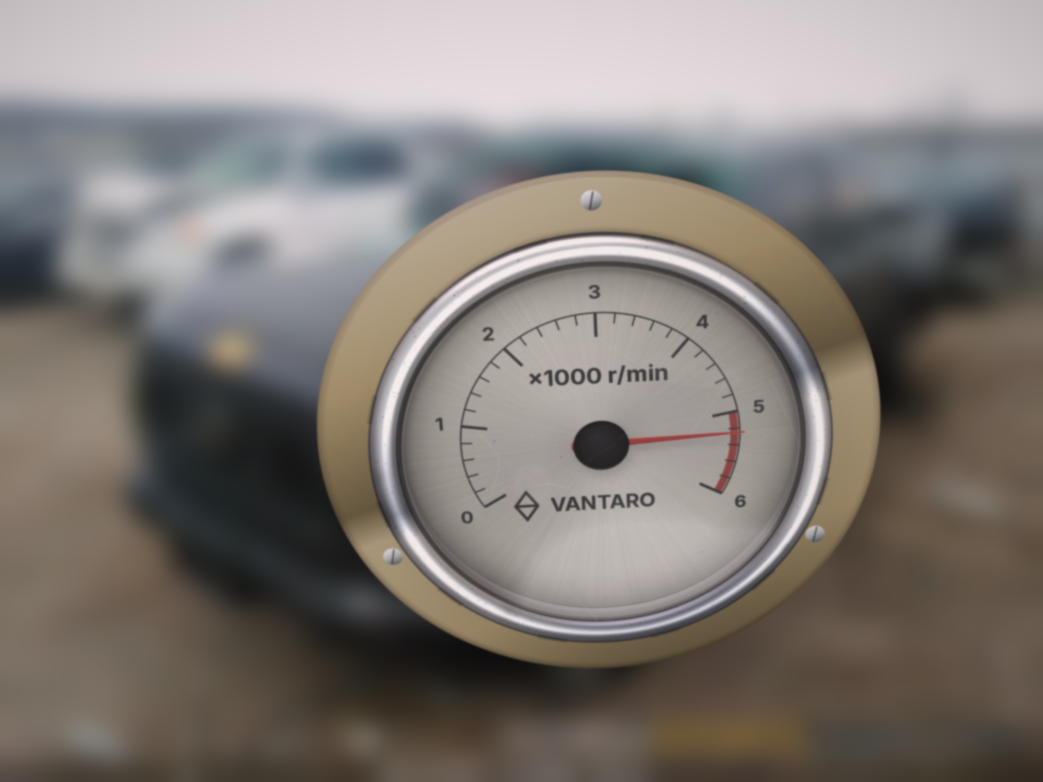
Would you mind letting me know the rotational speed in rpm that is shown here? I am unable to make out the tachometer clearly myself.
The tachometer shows 5200 rpm
